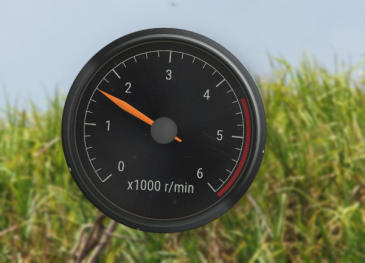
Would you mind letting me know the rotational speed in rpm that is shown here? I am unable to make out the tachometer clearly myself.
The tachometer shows 1600 rpm
